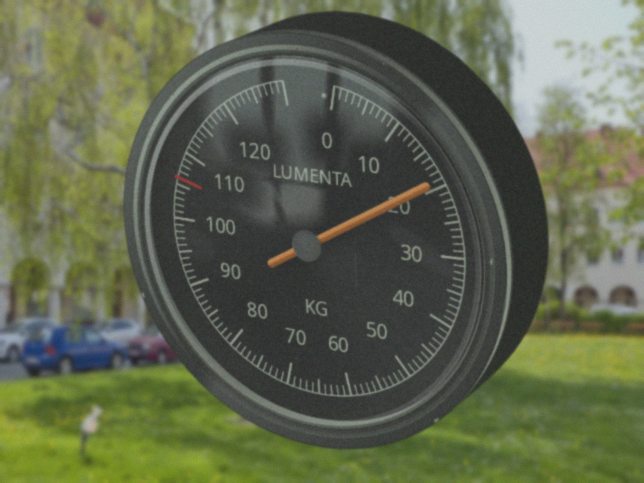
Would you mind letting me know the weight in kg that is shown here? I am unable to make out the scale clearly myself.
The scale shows 19 kg
